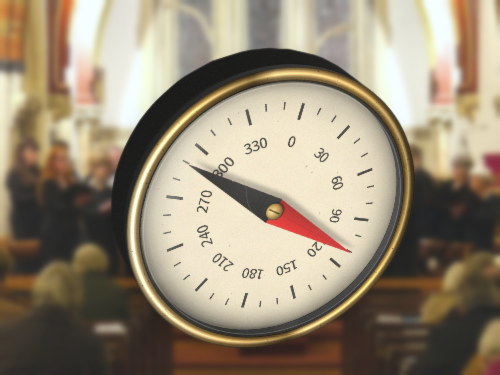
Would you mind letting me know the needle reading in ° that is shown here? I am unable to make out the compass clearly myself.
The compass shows 110 °
